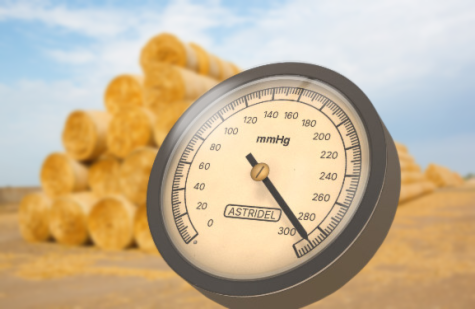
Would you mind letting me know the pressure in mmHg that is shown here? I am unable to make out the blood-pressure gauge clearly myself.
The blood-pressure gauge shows 290 mmHg
